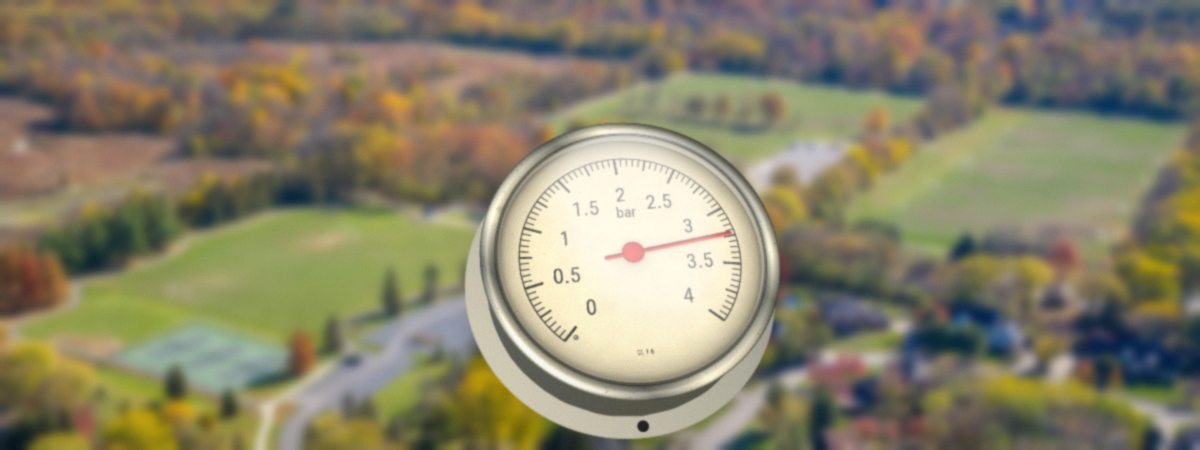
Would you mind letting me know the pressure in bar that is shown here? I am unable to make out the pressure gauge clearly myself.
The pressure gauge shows 3.25 bar
